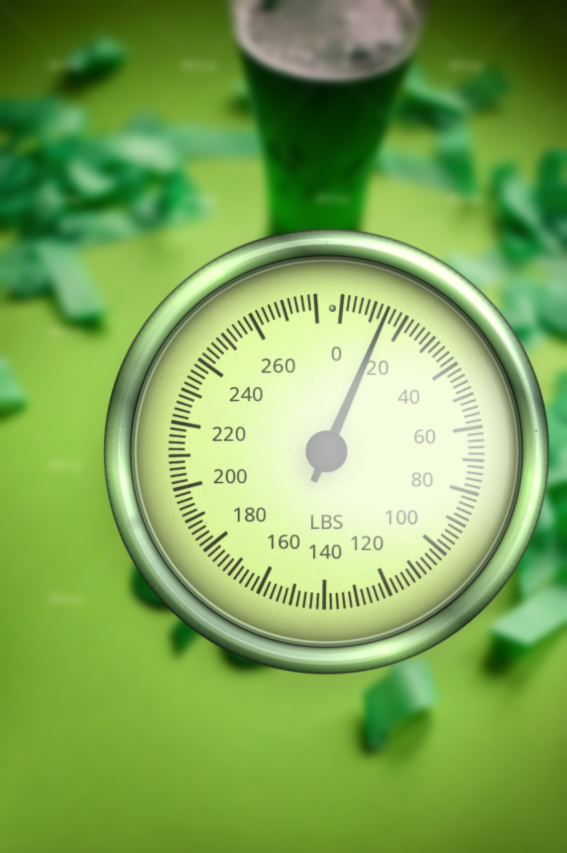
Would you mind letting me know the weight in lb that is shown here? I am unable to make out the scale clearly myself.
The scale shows 14 lb
